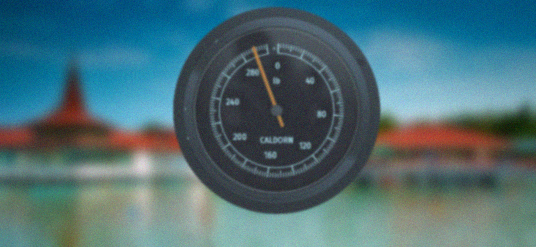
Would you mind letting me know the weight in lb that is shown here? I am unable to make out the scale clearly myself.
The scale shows 290 lb
